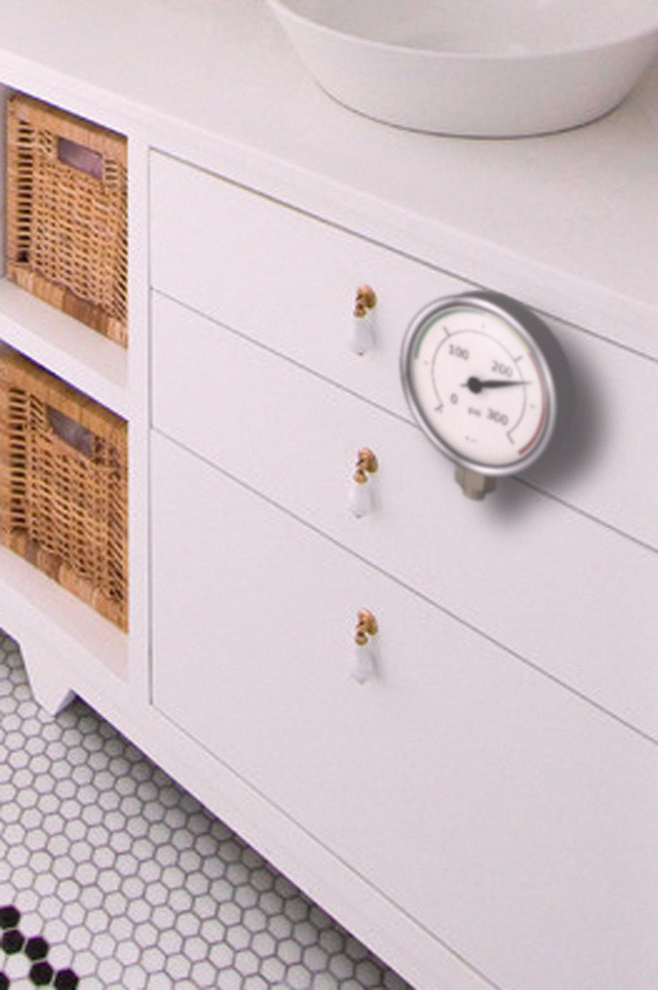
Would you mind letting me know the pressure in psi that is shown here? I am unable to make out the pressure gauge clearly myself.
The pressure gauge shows 225 psi
